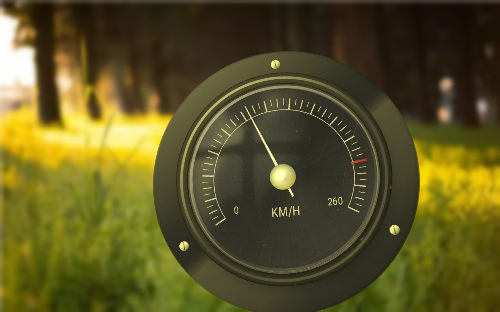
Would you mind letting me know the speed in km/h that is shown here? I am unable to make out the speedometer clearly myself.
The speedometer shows 105 km/h
